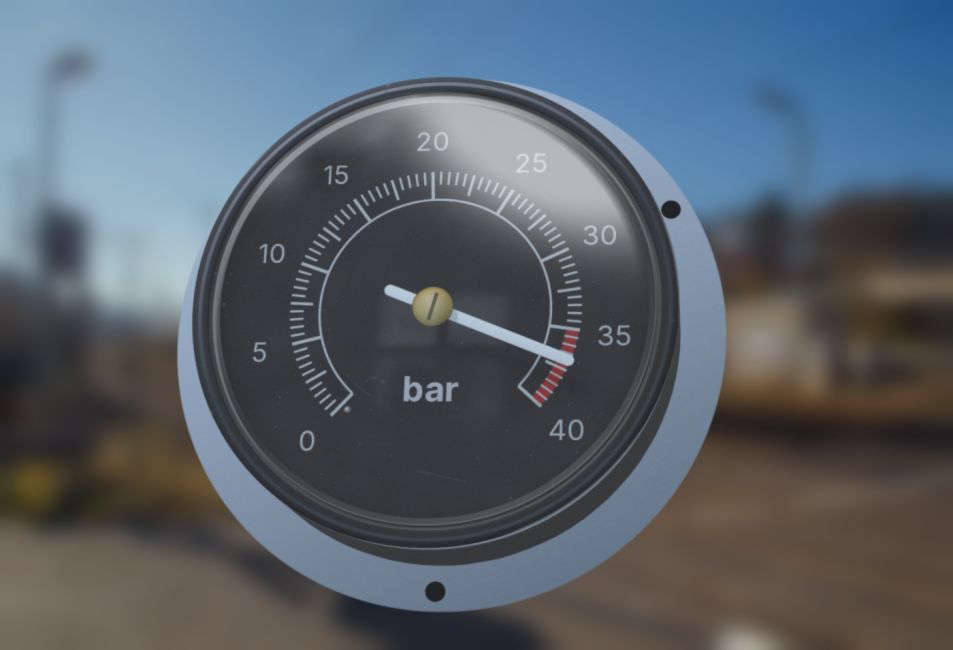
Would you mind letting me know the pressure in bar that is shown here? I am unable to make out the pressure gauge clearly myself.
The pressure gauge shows 37 bar
